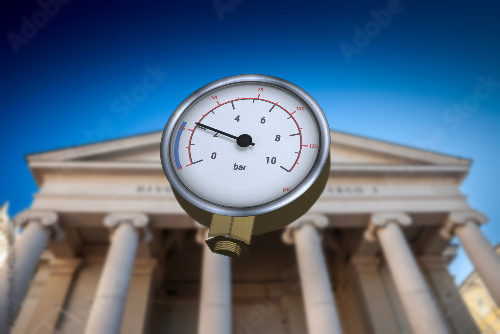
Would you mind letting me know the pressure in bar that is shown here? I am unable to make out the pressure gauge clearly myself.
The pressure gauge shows 2 bar
